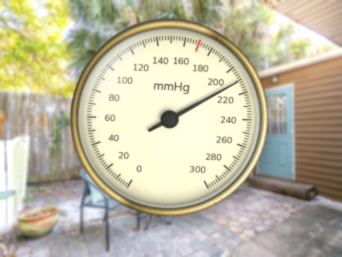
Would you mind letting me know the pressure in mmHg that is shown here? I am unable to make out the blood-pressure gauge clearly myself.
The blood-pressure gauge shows 210 mmHg
